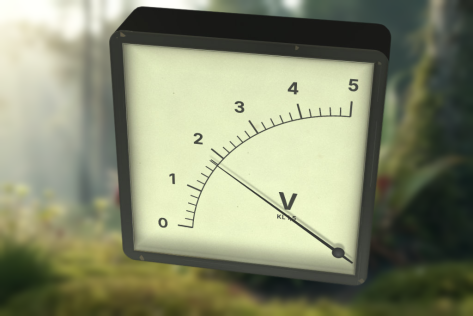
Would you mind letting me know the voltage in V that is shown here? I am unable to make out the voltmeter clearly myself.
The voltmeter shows 1.8 V
